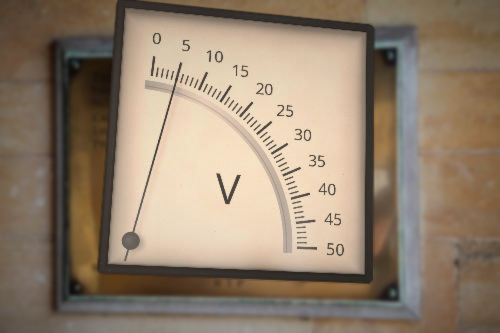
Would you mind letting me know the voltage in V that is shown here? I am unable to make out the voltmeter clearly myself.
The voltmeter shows 5 V
